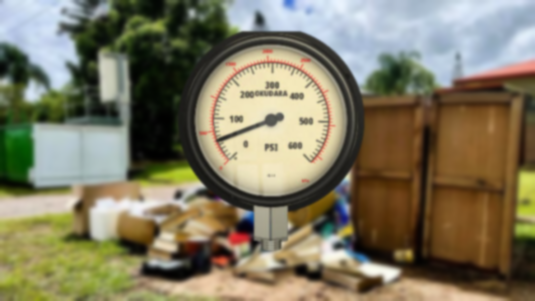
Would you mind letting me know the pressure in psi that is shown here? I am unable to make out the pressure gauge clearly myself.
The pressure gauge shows 50 psi
